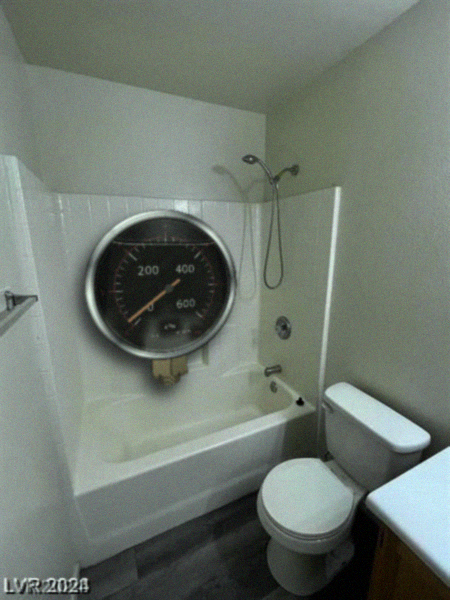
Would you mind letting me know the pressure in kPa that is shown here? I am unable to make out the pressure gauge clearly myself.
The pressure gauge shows 20 kPa
